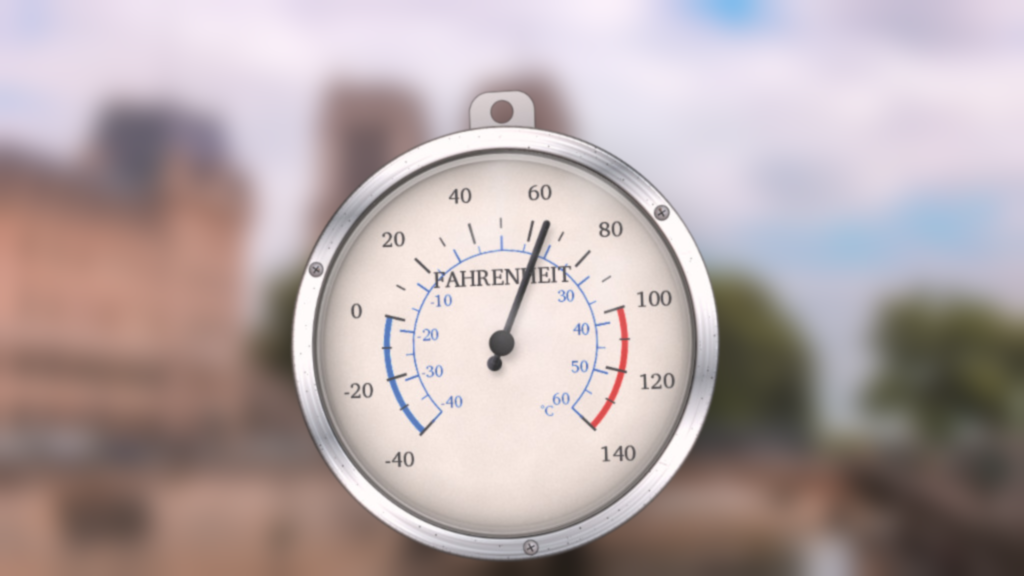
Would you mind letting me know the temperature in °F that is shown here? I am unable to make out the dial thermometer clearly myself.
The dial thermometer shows 65 °F
